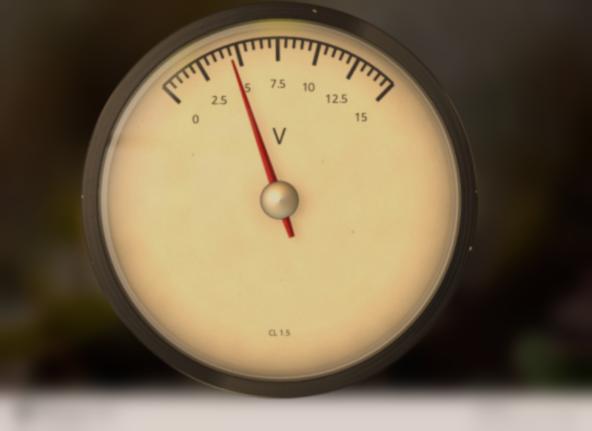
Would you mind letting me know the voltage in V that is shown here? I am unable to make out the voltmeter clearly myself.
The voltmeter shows 4.5 V
